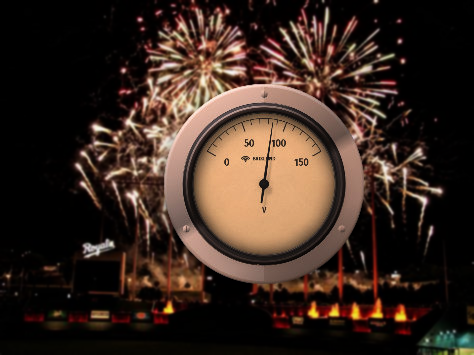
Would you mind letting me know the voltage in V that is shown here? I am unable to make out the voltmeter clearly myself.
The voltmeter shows 85 V
